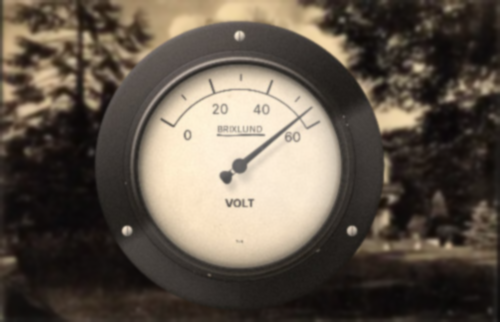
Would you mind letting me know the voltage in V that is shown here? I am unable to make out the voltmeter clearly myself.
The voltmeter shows 55 V
